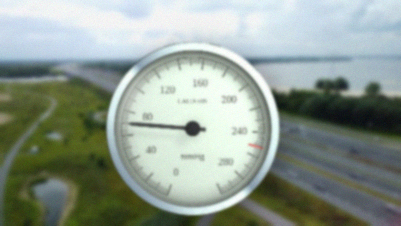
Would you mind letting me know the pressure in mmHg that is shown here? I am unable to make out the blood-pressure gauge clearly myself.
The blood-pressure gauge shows 70 mmHg
